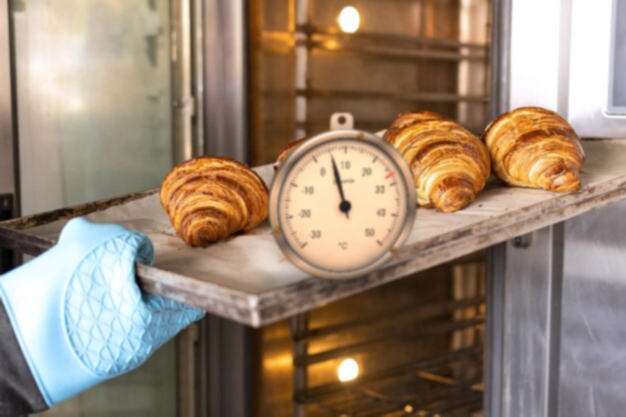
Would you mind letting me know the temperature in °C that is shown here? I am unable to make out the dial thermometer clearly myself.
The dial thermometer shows 5 °C
